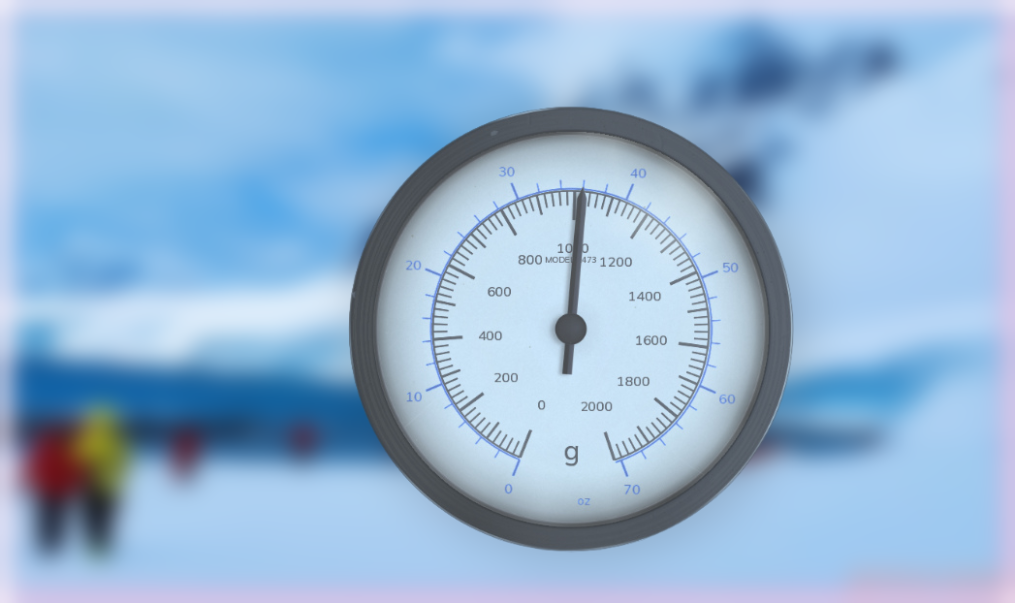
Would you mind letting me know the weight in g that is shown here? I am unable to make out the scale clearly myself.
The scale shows 1020 g
